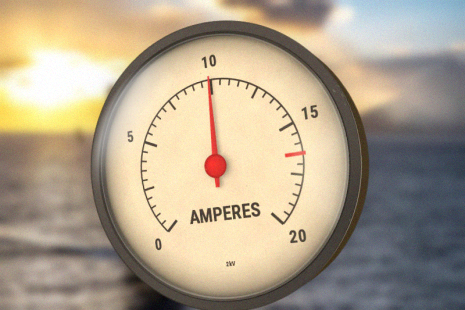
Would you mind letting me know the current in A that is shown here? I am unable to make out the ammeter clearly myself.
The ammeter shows 10 A
